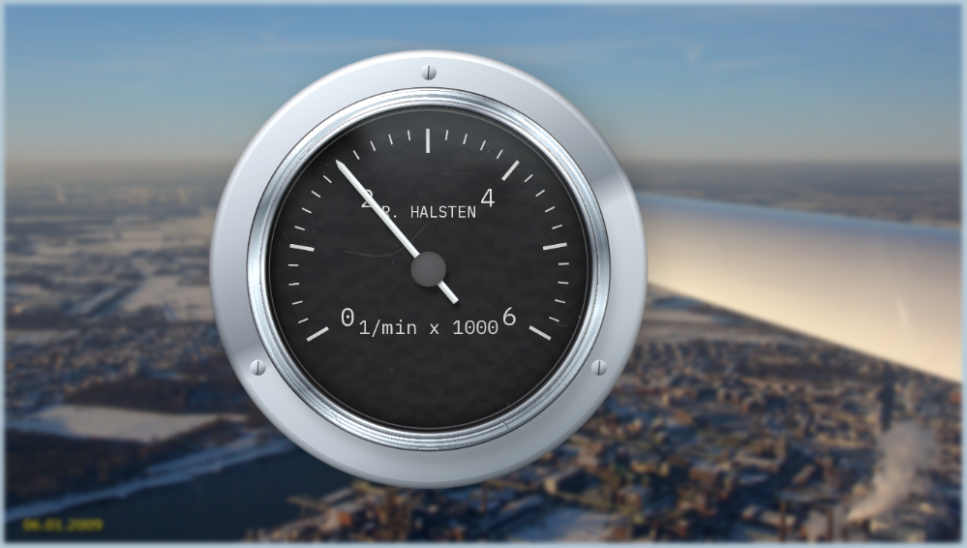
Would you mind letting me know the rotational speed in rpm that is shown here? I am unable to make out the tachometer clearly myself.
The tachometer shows 2000 rpm
